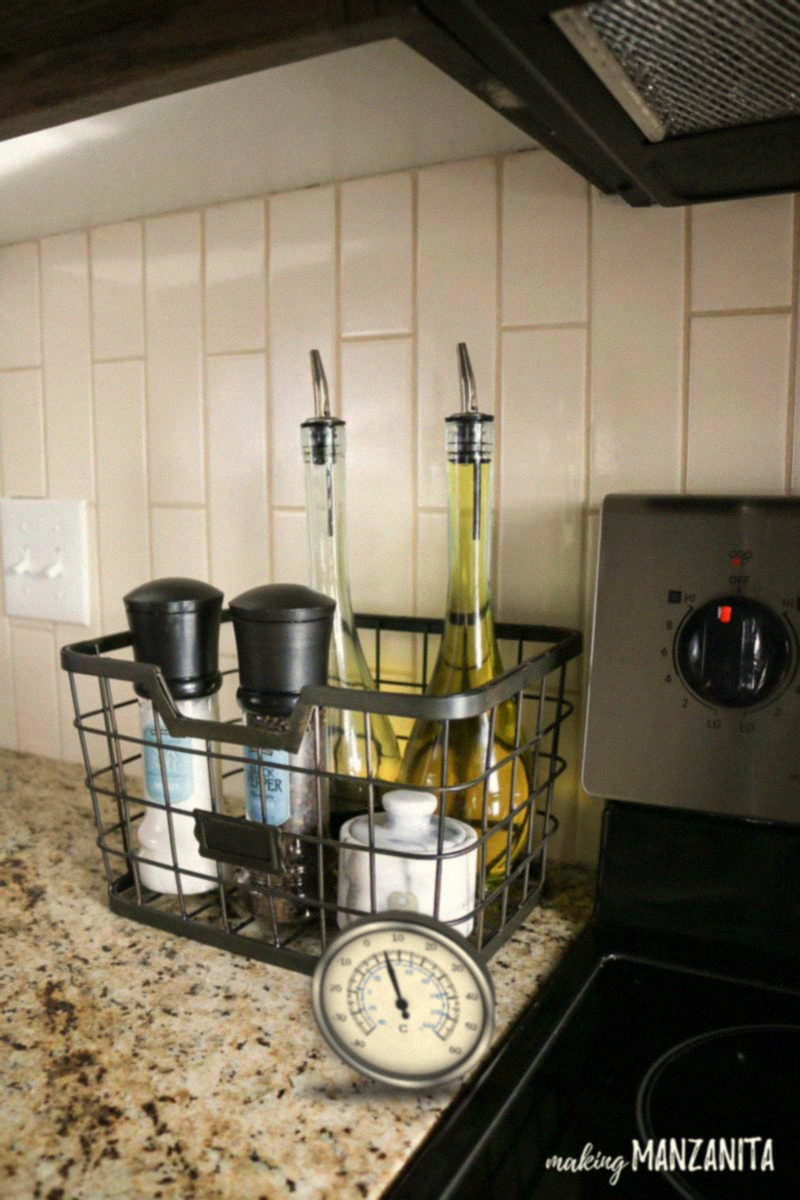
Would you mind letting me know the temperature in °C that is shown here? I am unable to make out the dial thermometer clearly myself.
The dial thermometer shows 5 °C
